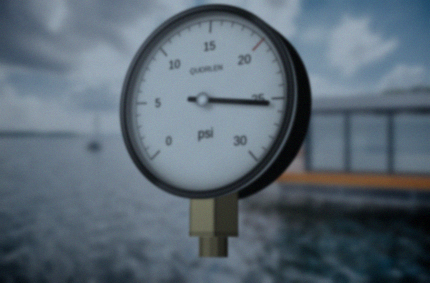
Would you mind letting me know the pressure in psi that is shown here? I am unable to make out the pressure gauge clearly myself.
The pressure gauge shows 25.5 psi
